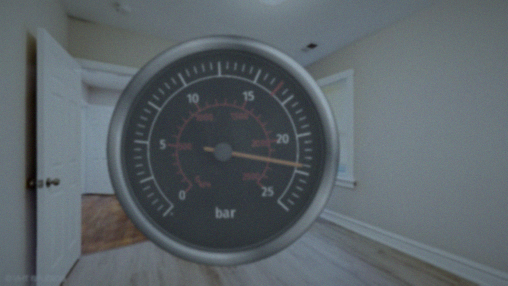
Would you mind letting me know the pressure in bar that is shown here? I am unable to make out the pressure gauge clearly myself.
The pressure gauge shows 22 bar
